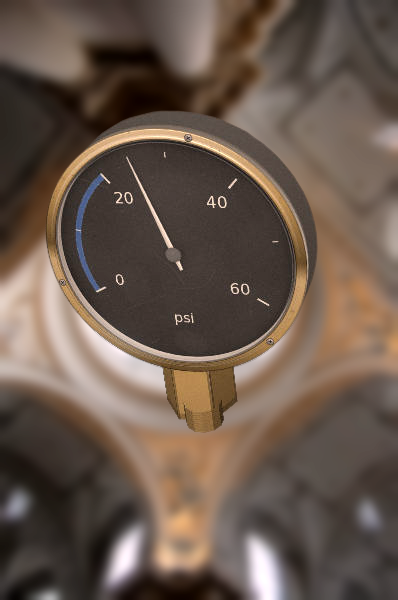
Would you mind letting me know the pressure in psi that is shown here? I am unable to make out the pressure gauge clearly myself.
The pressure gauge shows 25 psi
